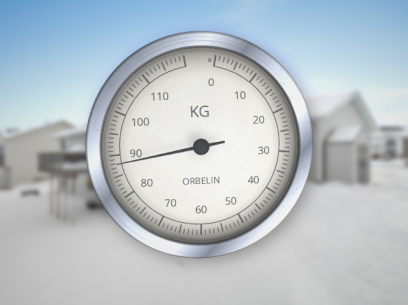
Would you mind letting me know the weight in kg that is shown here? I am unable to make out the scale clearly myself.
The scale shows 88 kg
